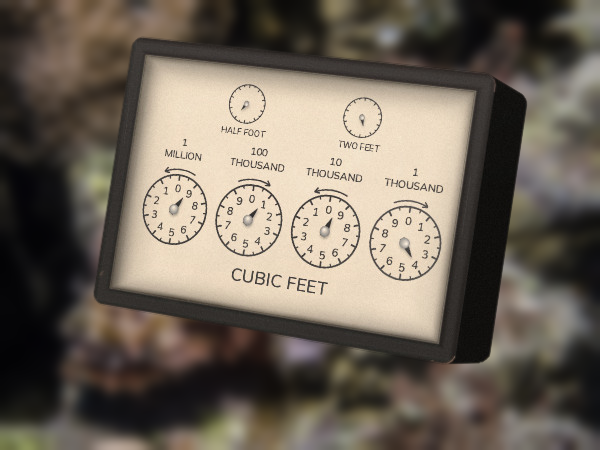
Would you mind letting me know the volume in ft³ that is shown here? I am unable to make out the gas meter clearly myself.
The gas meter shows 909400 ft³
